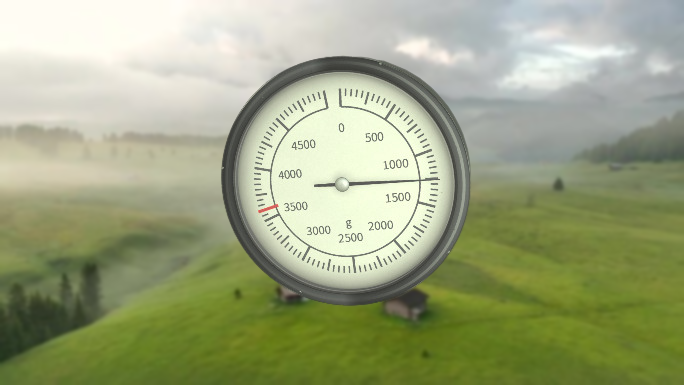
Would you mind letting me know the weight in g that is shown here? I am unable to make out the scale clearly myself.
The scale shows 1250 g
